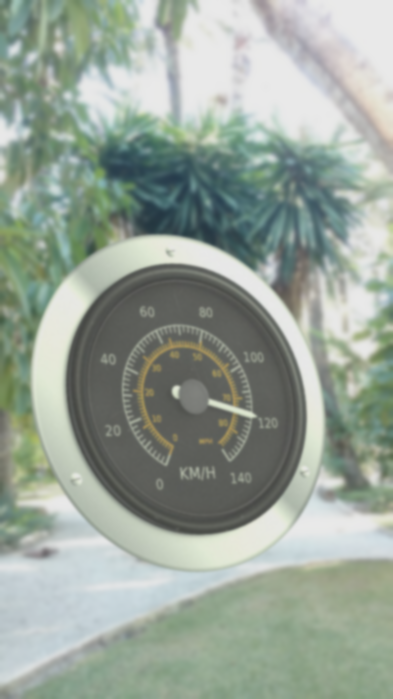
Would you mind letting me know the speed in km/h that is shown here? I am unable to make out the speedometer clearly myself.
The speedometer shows 120 km/h
